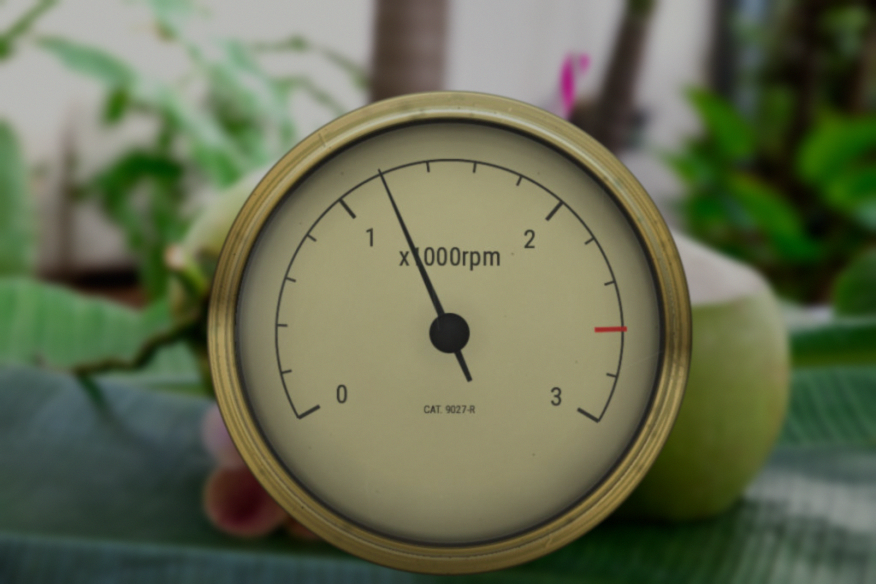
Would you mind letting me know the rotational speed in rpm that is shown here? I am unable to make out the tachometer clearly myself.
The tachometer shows 1200 rpm
